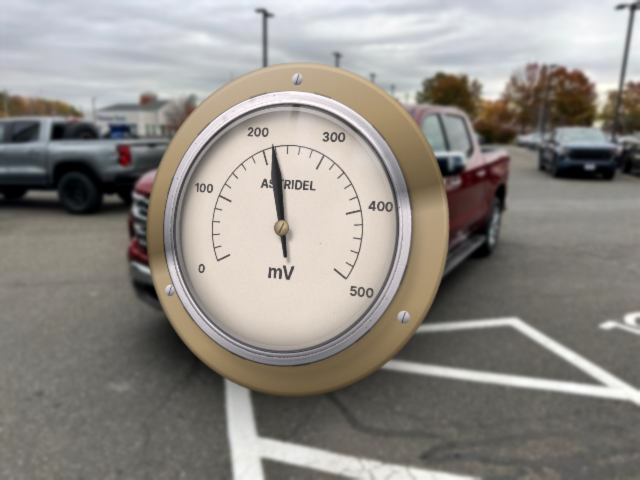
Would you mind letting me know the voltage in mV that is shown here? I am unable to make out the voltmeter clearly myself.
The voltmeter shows 220 mV
